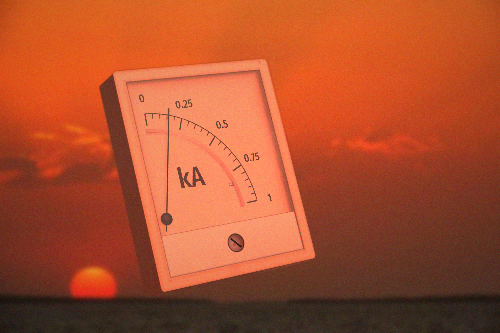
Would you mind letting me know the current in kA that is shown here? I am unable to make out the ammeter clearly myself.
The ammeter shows 0.15 kA
